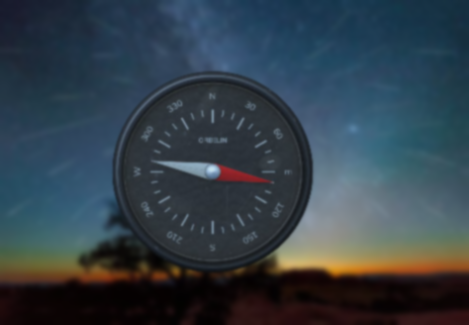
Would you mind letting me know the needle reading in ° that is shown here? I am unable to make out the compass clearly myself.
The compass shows 100 °
